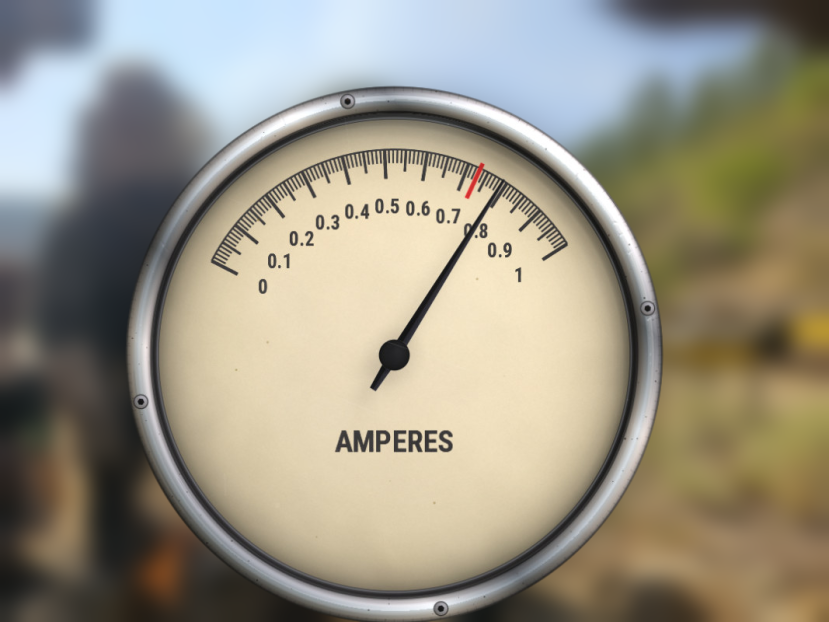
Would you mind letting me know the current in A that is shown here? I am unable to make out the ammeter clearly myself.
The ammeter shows 0.79 A
